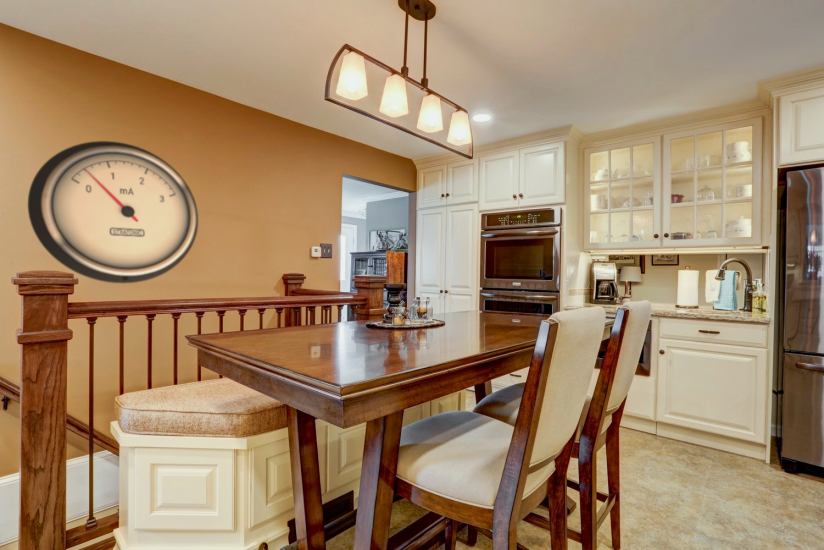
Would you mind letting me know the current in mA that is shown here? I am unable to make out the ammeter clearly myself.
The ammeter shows 0.4 mA
